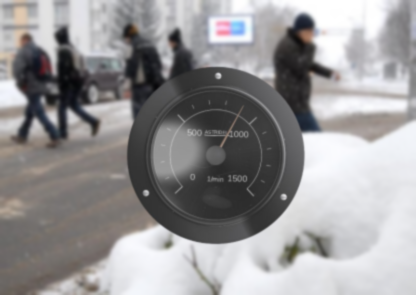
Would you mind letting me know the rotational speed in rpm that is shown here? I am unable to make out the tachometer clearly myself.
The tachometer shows 900 rpm
